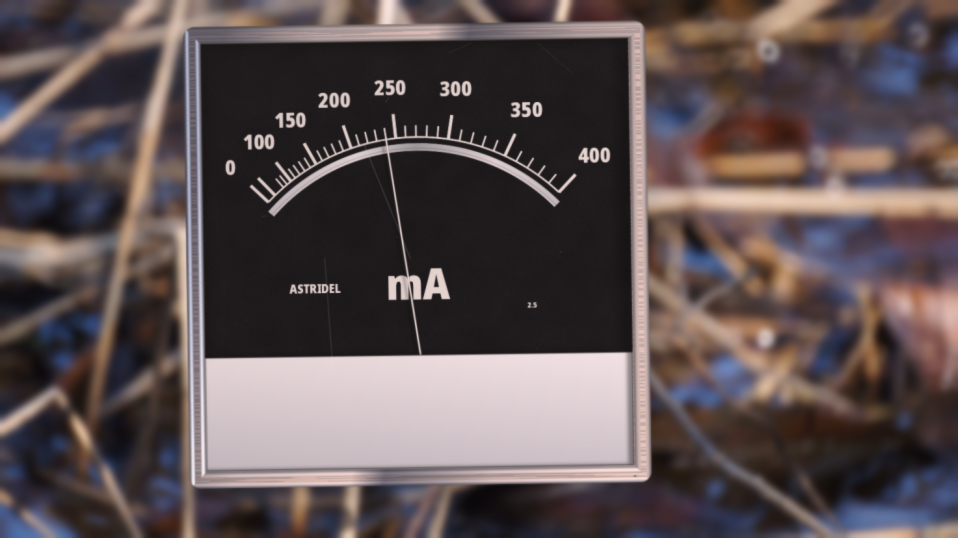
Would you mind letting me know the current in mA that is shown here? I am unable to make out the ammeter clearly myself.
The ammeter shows 240 mA
